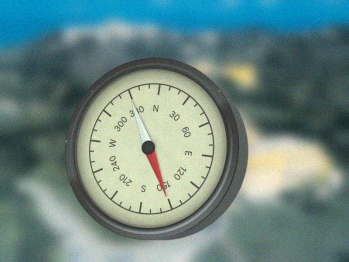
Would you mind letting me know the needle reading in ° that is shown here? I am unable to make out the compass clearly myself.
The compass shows 150 °
